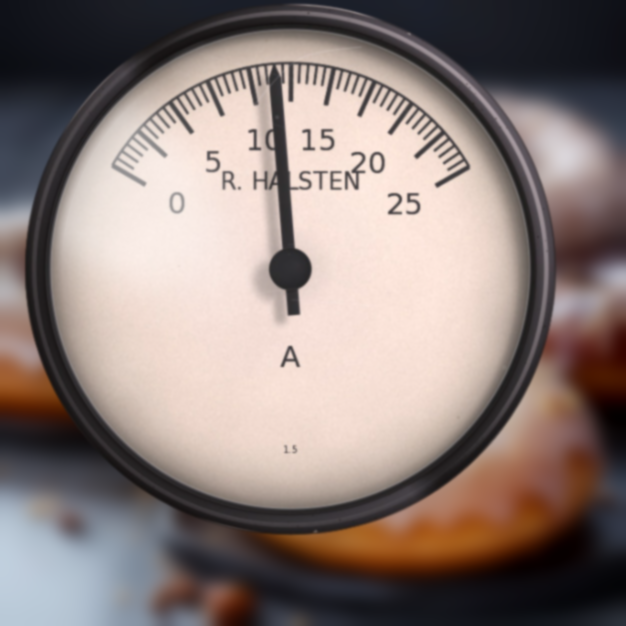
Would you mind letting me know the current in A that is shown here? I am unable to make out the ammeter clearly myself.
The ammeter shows 11.5 A
